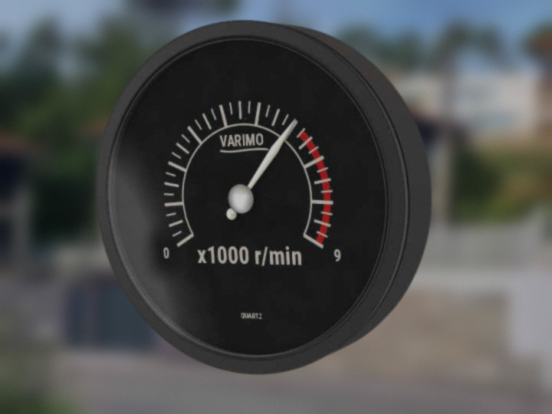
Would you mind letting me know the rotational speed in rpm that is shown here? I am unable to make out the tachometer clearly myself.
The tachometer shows 6000 rpm
